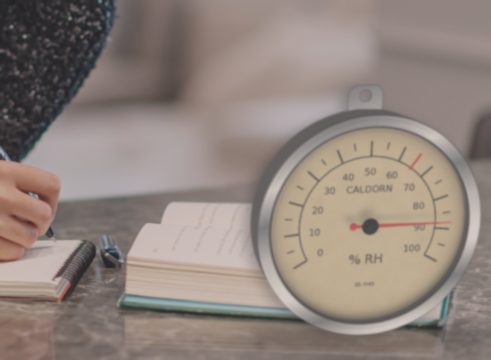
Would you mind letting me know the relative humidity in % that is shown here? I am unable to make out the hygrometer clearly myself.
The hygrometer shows 87.5 %
